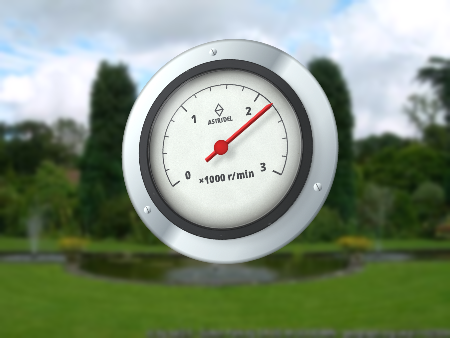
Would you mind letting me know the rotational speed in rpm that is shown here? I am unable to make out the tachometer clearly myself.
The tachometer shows 2200 rpm
